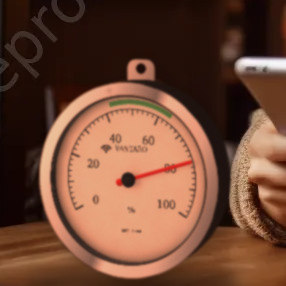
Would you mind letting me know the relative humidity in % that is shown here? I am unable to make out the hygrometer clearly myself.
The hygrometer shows 80 %
